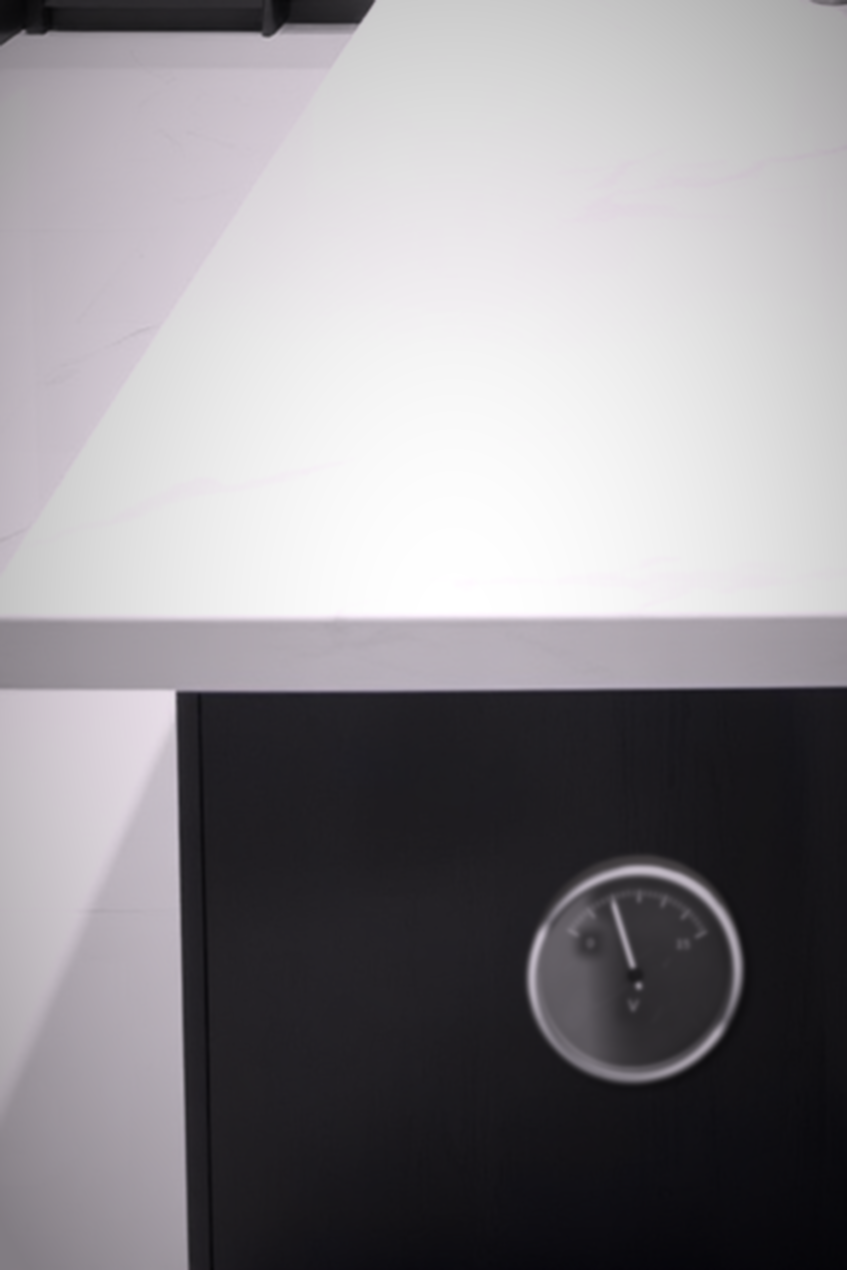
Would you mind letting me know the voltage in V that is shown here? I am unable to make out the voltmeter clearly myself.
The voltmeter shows 5 V
